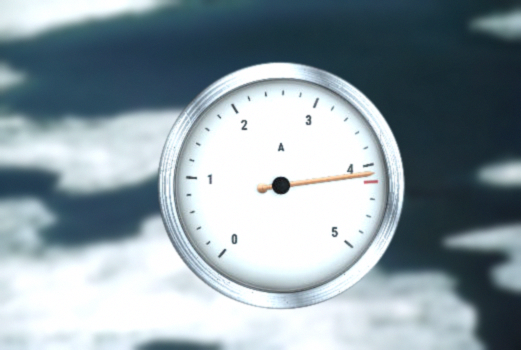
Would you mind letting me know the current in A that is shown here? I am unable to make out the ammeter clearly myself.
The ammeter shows 4.1 A
